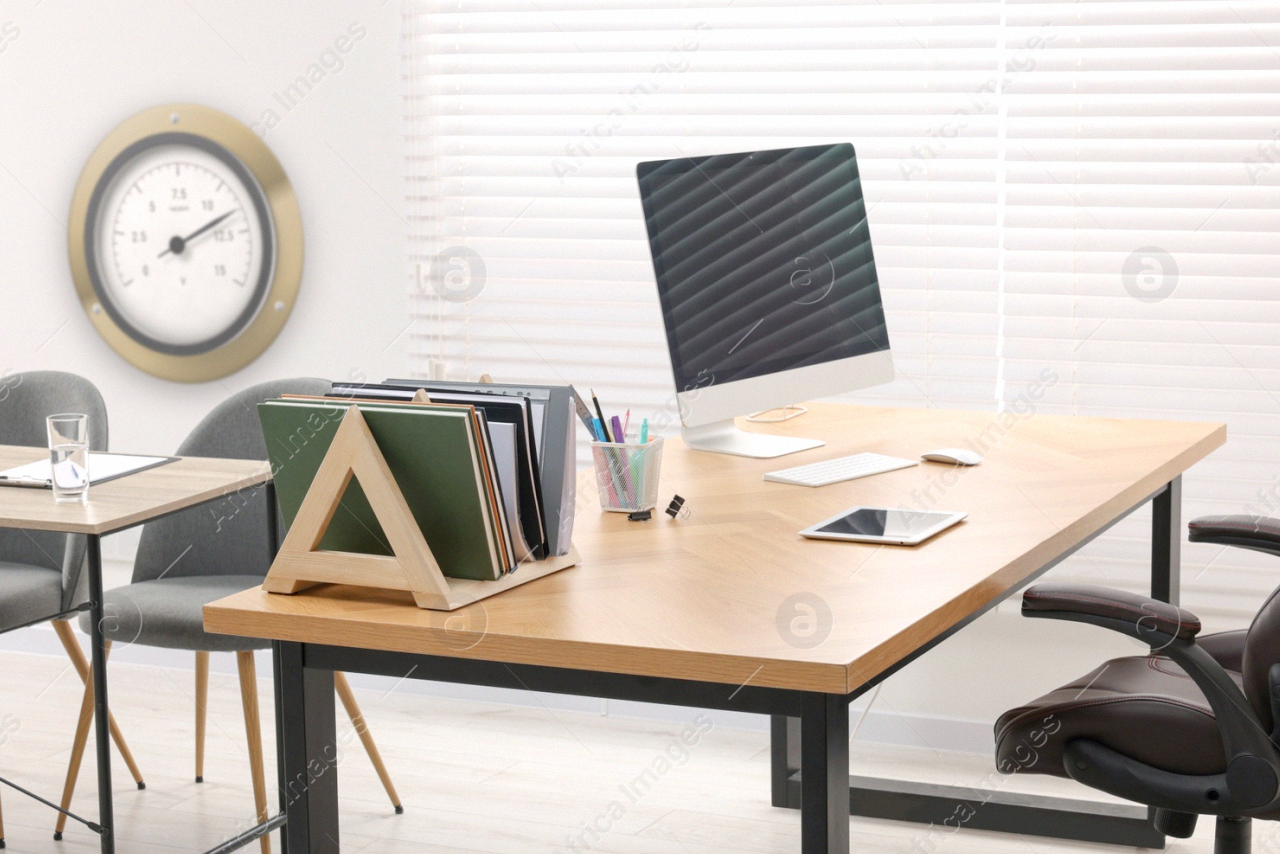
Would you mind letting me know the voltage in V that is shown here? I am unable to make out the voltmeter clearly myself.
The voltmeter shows 11.5 V
